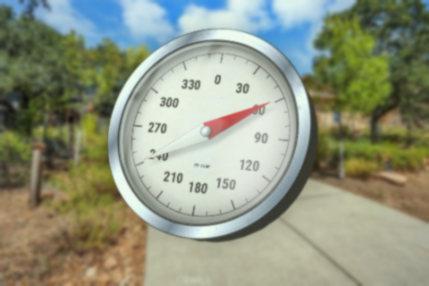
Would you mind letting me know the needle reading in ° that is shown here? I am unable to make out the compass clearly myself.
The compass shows 60 °
